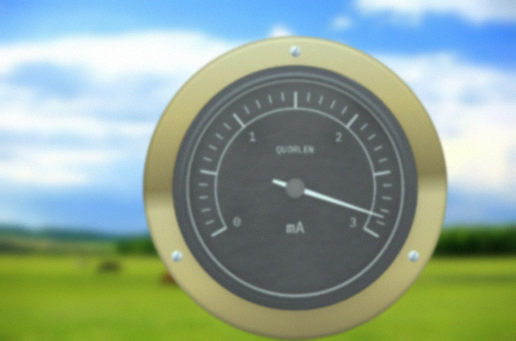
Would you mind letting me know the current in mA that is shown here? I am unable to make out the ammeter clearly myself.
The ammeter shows 2.85 mA
